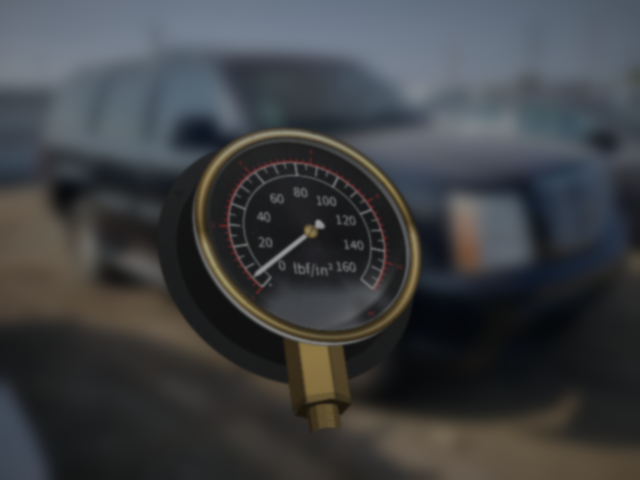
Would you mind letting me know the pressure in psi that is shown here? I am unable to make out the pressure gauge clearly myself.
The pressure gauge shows 5 psi
